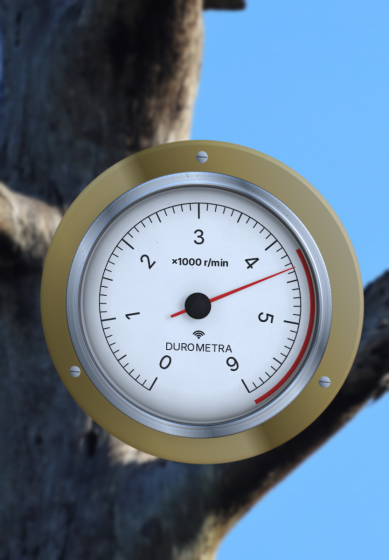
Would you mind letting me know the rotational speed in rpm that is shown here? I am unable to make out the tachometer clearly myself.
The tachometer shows 4350 rpm
